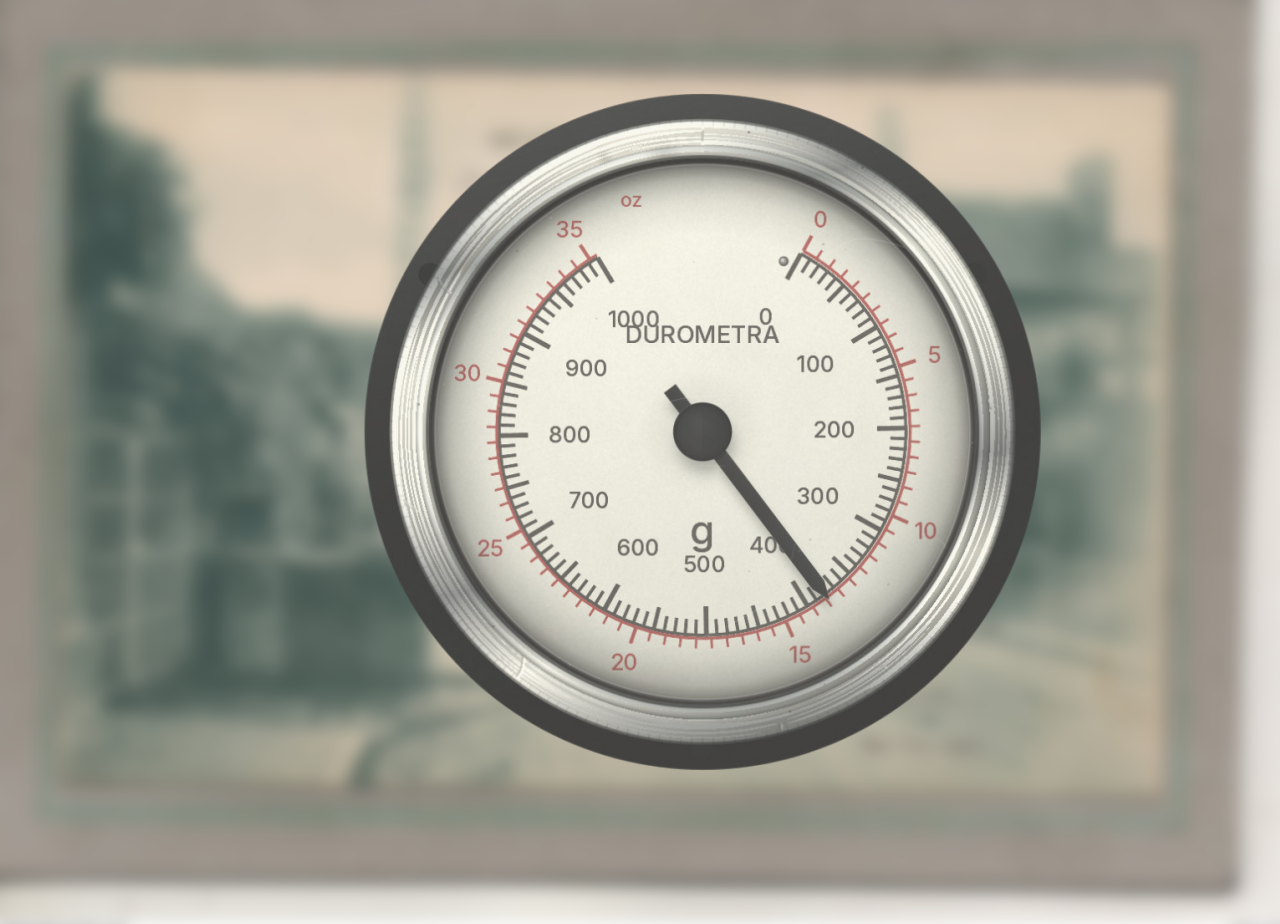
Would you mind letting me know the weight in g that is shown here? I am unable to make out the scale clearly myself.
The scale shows 380 g
